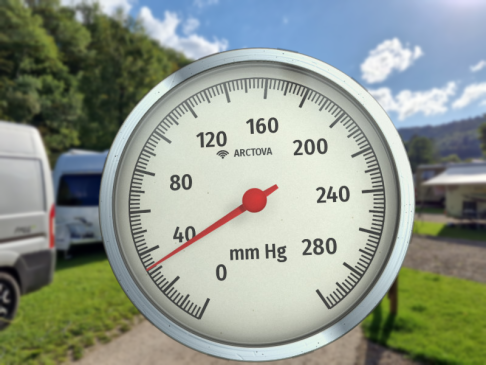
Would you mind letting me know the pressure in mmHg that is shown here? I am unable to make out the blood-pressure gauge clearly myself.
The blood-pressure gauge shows 32 mmHg
